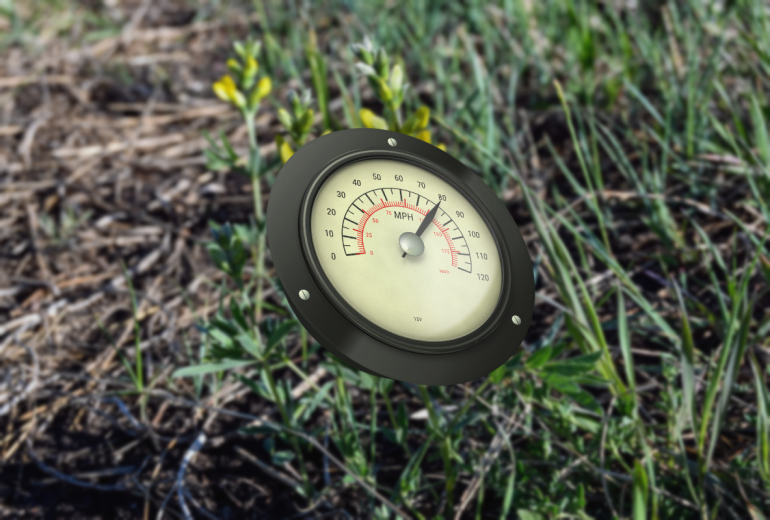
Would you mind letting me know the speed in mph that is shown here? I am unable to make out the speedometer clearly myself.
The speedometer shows 80 mph
